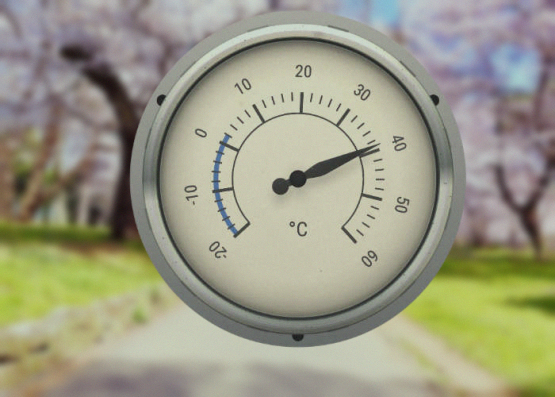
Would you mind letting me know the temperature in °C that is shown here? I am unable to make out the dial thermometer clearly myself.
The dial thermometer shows 39 °C
